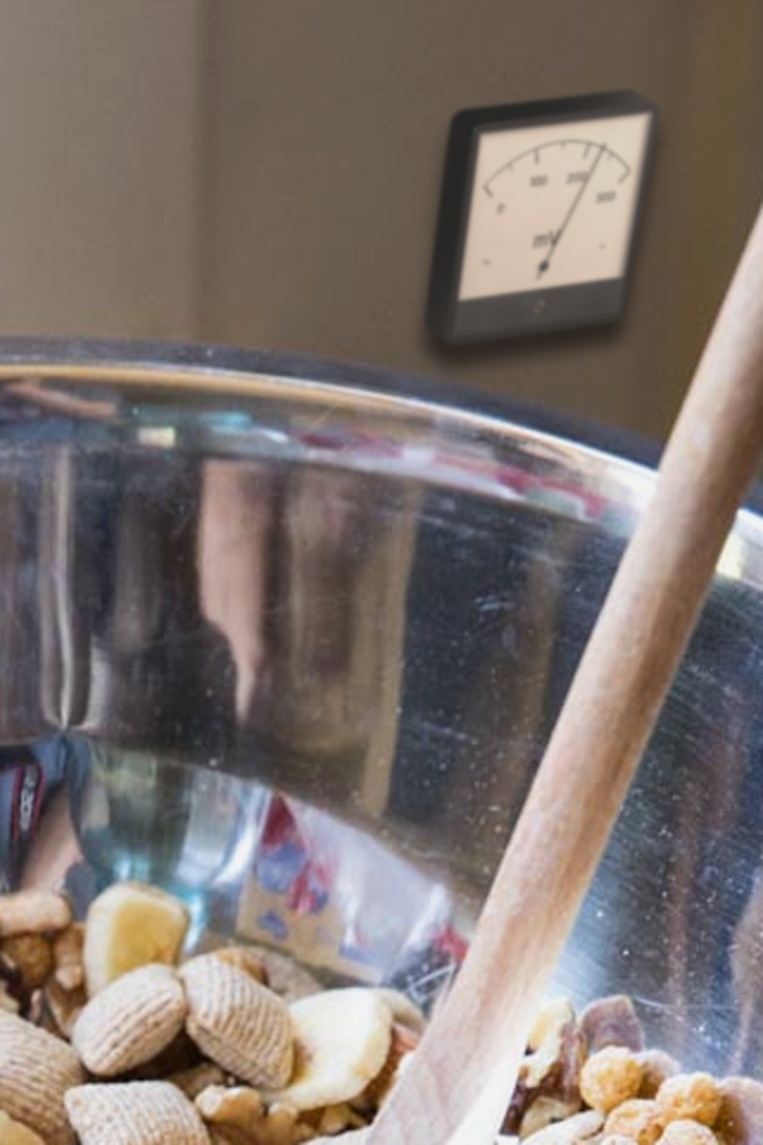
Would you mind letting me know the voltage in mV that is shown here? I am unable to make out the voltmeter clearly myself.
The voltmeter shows 225 mV
